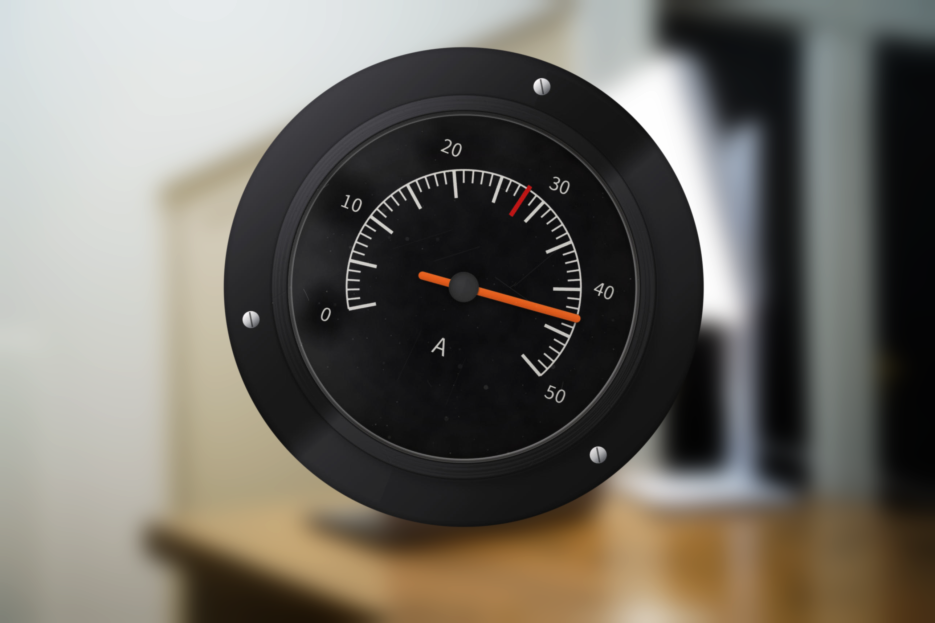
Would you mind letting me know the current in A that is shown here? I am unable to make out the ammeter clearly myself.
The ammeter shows 43 A
